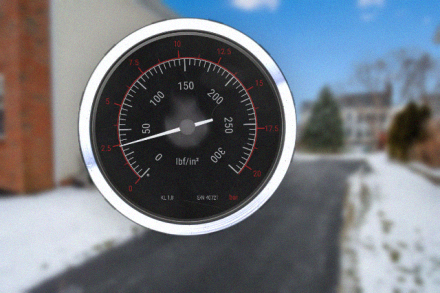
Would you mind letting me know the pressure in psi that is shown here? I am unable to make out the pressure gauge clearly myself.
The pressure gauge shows 35 psi
